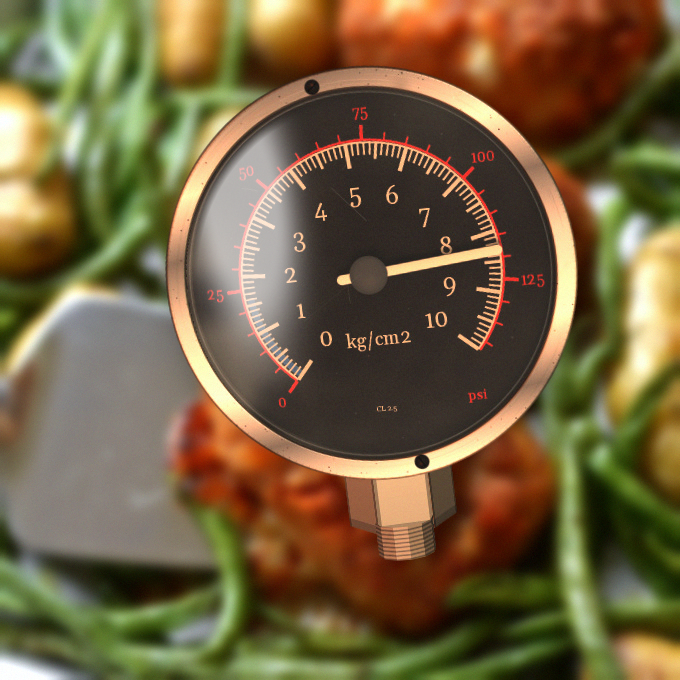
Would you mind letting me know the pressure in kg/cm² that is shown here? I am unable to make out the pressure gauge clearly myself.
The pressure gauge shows 8.3 kg/cm²
